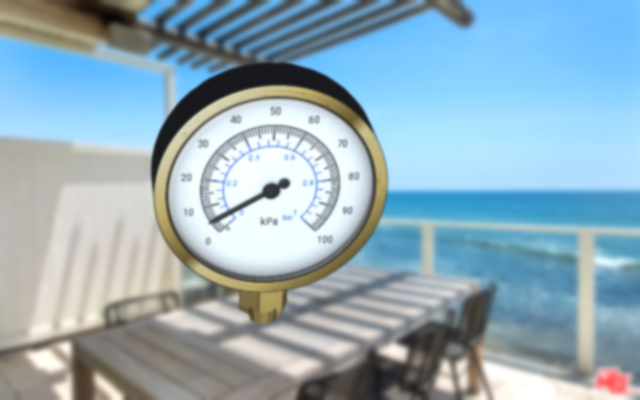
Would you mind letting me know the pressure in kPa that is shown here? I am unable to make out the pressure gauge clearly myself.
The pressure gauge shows 5 kPa
